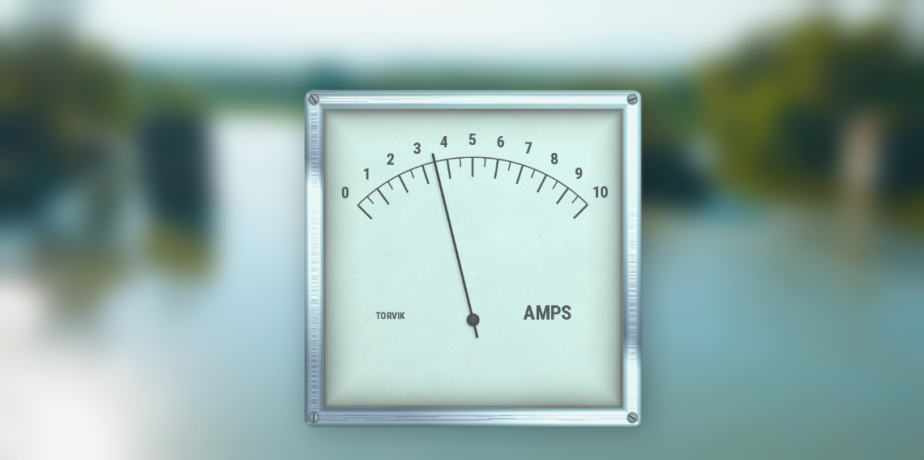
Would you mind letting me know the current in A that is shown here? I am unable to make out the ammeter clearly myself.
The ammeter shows 3.5 A
